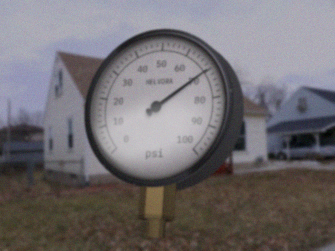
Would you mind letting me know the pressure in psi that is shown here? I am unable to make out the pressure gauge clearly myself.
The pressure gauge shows 70 psi
